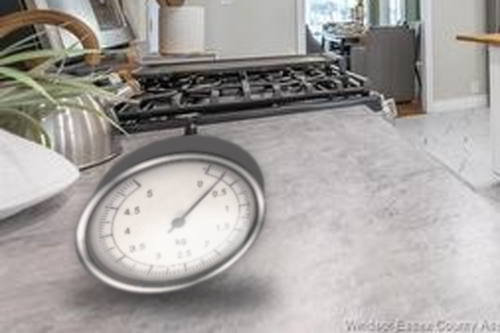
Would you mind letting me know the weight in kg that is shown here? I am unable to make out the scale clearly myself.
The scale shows 0.25 kg
